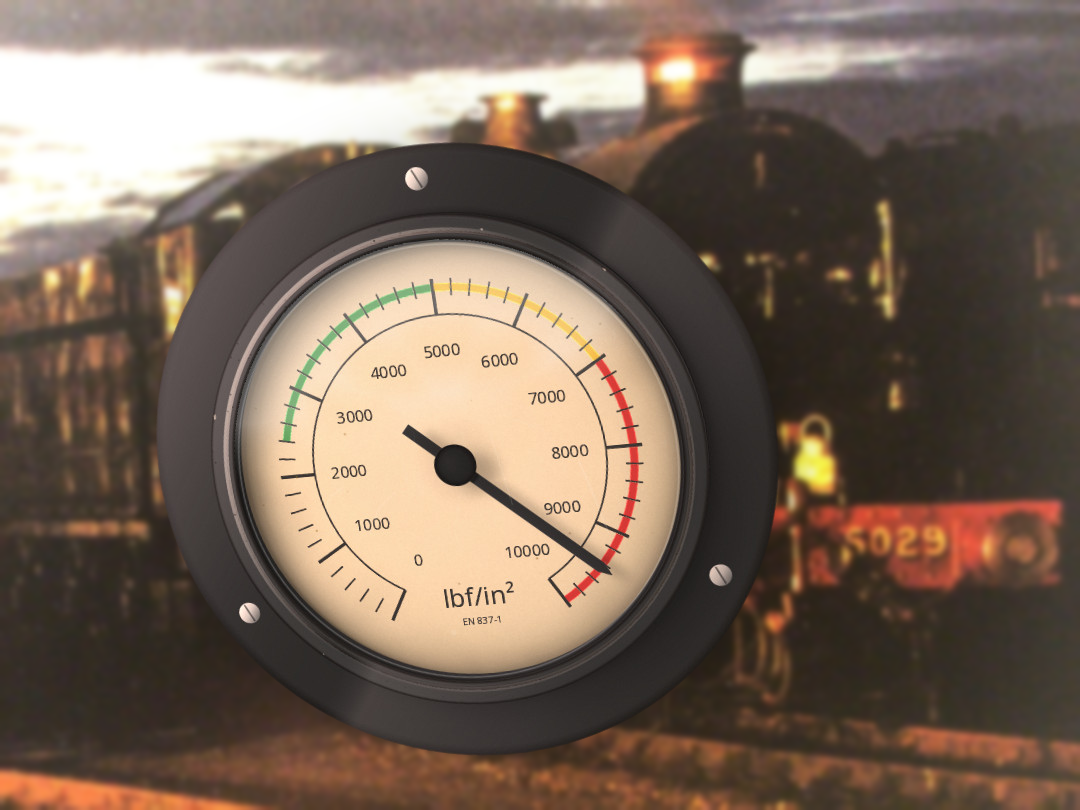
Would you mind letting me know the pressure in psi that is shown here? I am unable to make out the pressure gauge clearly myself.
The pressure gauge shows 9400 psi
